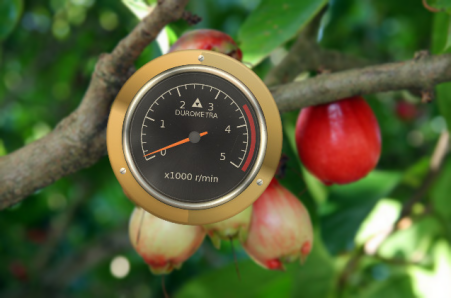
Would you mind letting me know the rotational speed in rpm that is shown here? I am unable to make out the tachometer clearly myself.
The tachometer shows 100 rpm
